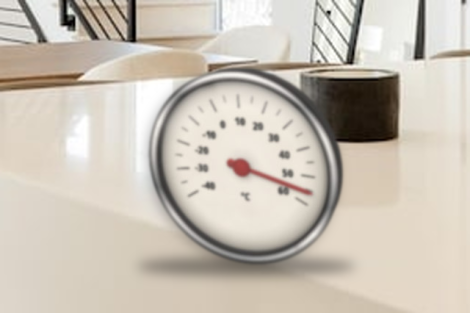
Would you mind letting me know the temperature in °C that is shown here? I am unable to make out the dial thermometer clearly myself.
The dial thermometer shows 55 °C
